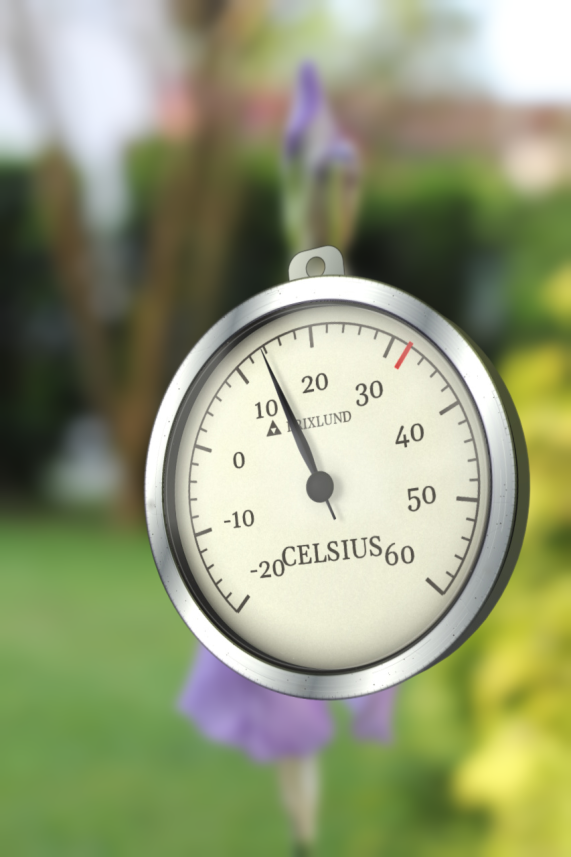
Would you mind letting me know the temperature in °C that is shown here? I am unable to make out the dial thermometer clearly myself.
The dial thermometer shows 14 °C
